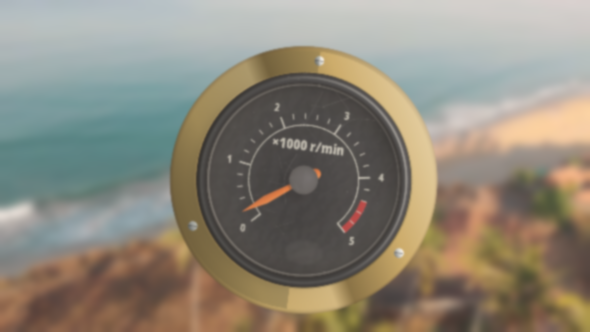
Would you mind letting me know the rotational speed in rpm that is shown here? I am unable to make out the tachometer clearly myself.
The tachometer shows 200 rpm
